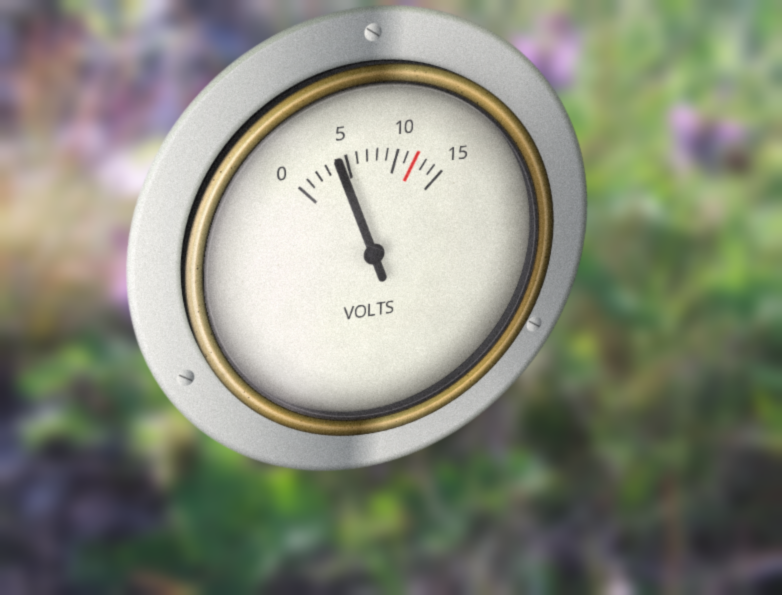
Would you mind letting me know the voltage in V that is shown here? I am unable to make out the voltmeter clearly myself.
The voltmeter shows 4 V
